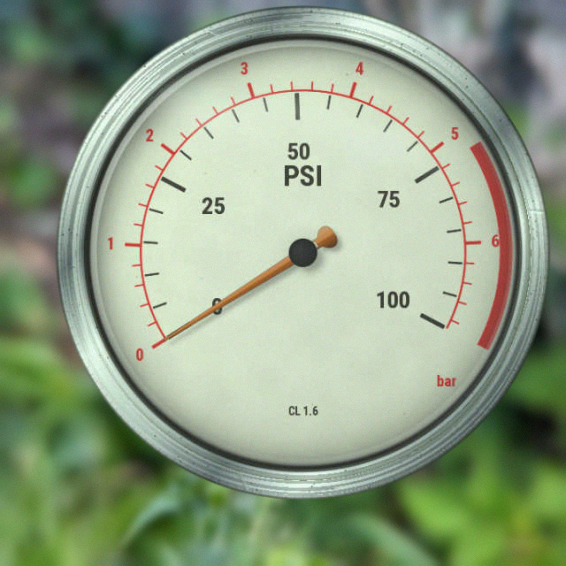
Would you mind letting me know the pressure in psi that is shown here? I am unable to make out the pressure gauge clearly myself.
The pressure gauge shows 0 psi
